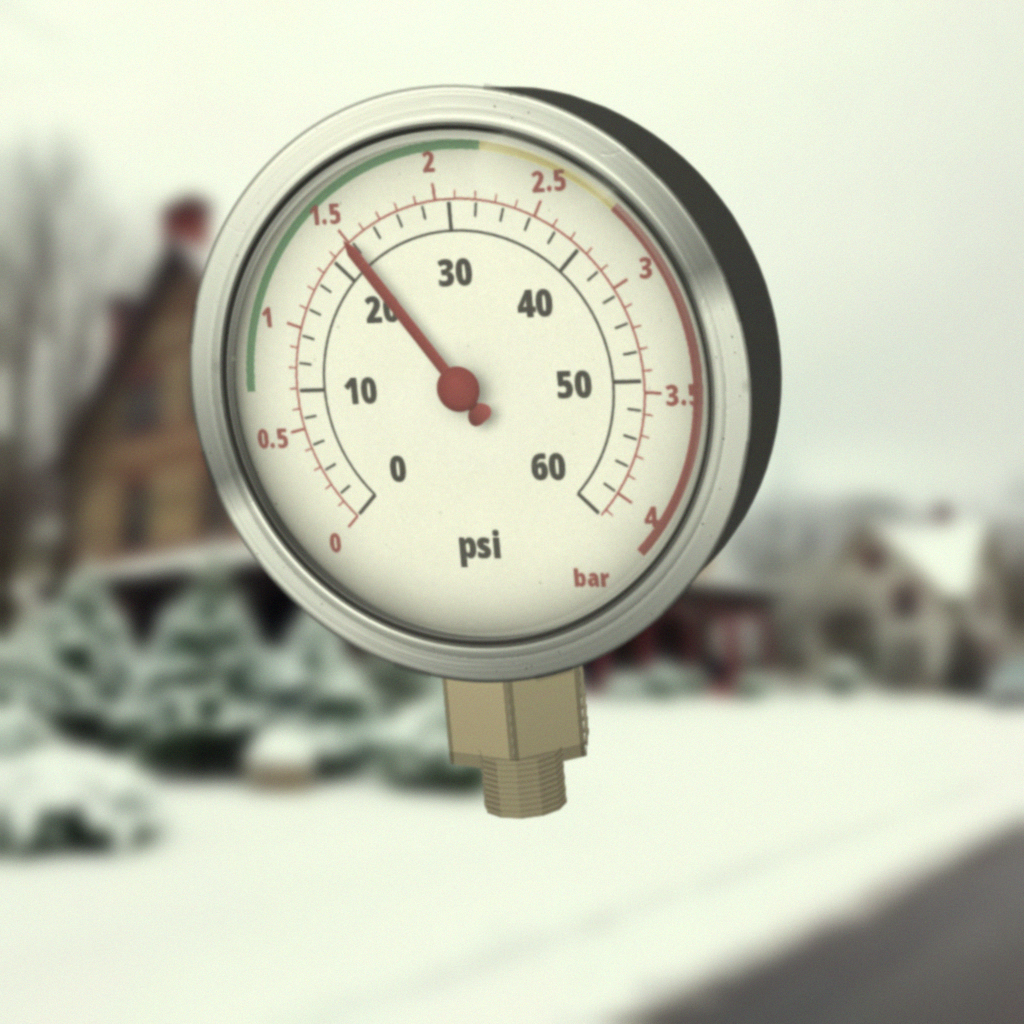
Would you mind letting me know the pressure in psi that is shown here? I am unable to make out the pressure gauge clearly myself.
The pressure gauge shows 22 psi
